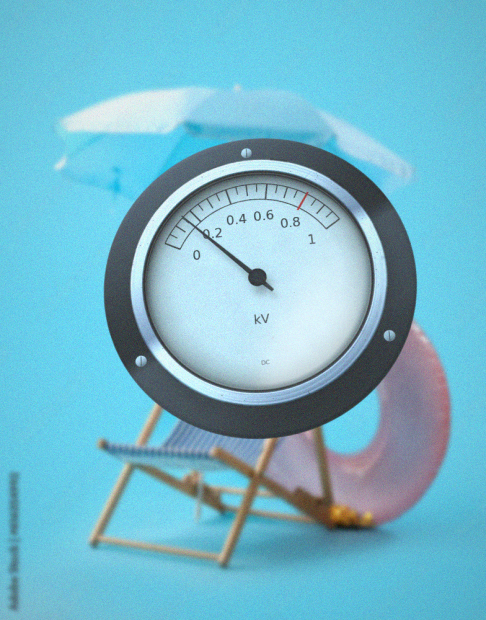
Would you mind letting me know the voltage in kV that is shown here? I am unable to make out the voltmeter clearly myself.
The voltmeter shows 0.15 kV
